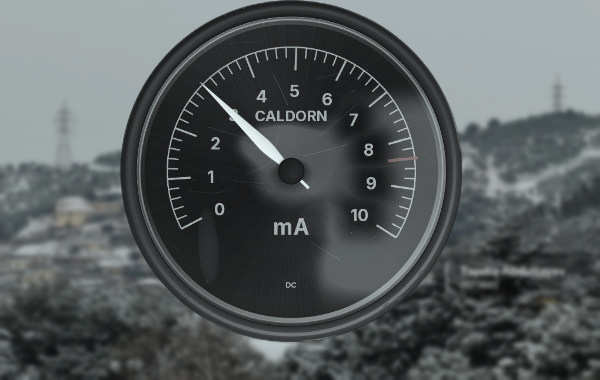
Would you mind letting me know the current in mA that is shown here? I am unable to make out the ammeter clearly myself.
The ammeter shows 3 mA
